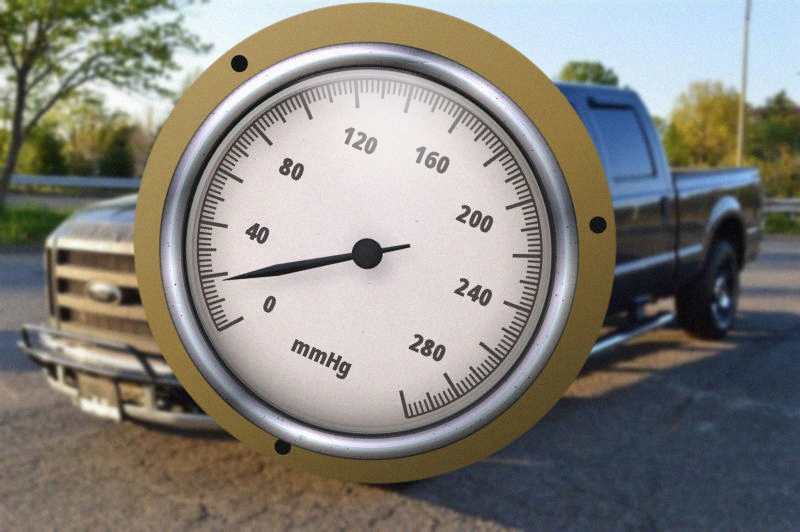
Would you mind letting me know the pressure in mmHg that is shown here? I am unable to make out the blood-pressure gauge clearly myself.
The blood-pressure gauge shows 18 mmHg
